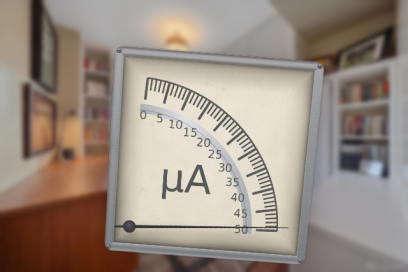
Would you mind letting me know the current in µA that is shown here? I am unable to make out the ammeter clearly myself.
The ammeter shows 49 µA
